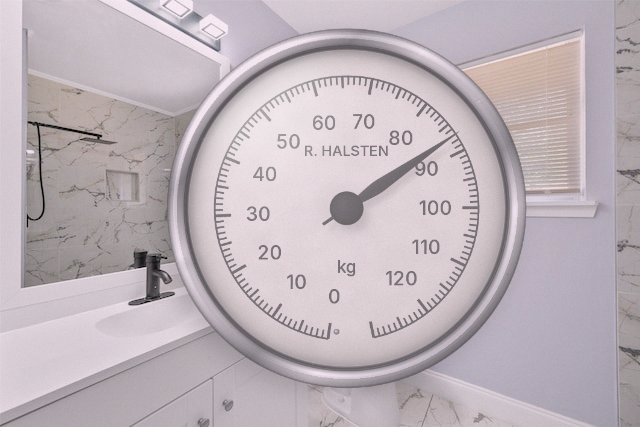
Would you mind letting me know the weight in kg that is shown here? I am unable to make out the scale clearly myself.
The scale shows 87 kg
